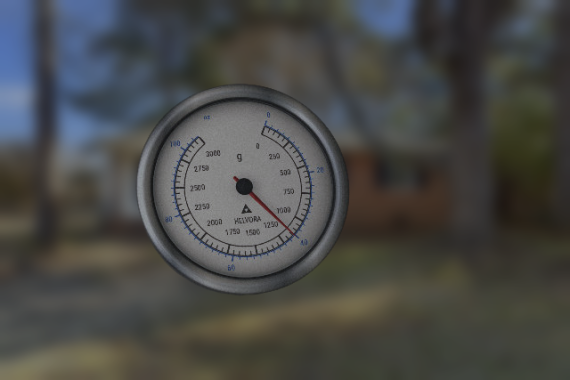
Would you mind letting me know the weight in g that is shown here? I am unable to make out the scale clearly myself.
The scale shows 1150 g
